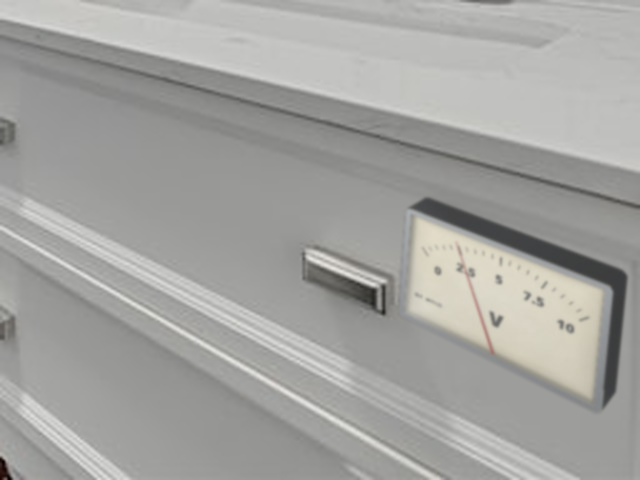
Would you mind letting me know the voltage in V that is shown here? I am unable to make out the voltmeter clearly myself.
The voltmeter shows 2.5 V
